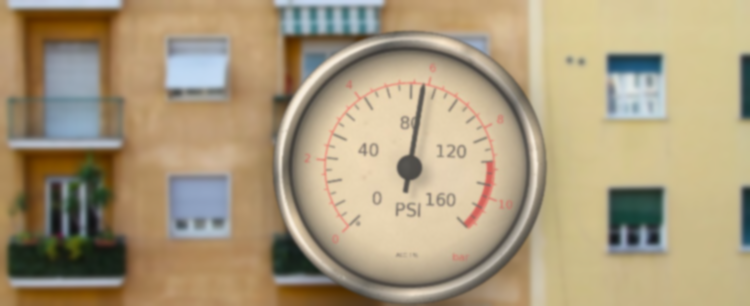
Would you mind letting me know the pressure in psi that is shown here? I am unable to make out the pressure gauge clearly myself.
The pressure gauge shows 85 psi
